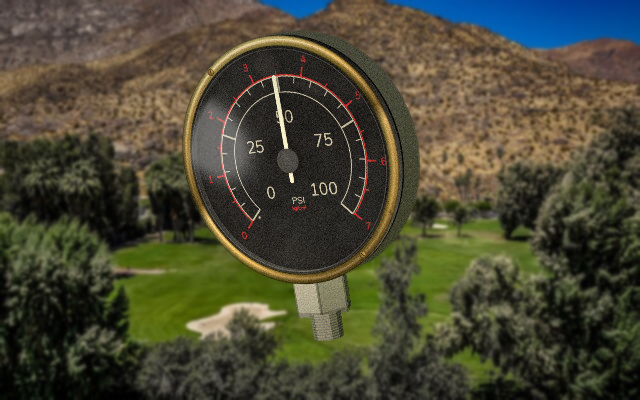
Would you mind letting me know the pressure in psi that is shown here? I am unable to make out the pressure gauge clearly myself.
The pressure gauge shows 50 psi
